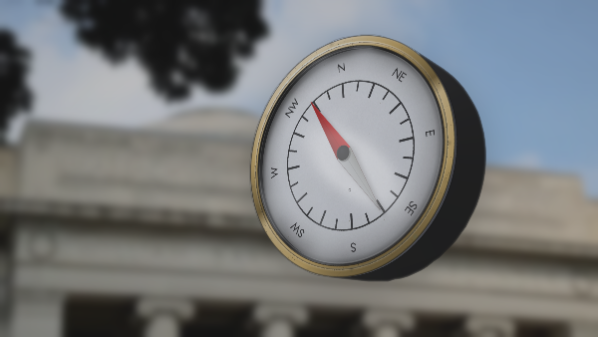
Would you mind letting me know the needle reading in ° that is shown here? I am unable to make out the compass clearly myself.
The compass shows 330 °
